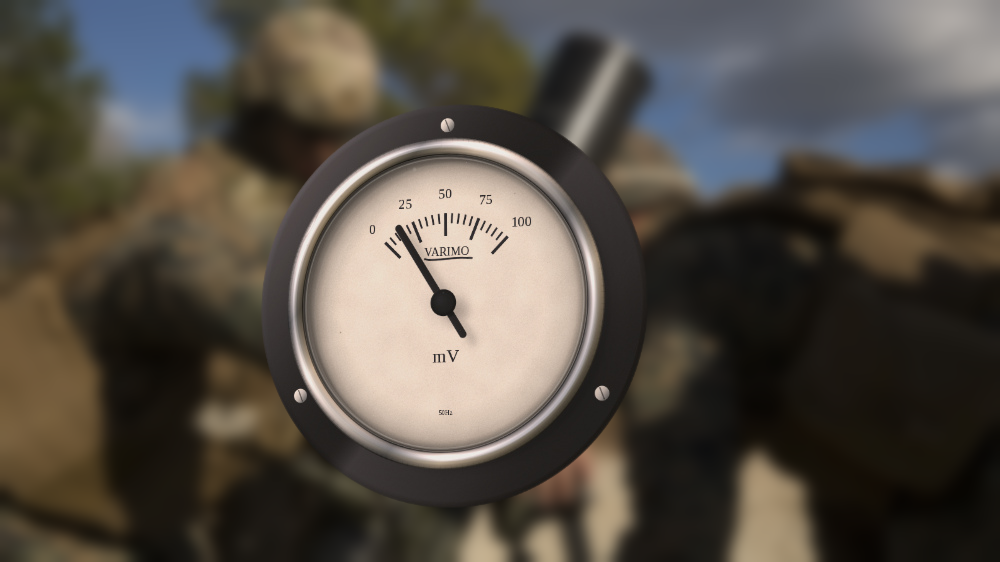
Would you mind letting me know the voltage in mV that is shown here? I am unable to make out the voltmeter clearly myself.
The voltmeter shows 15 mV
